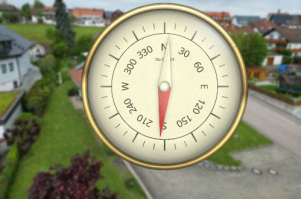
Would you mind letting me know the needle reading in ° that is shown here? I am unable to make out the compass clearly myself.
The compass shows 185 °
